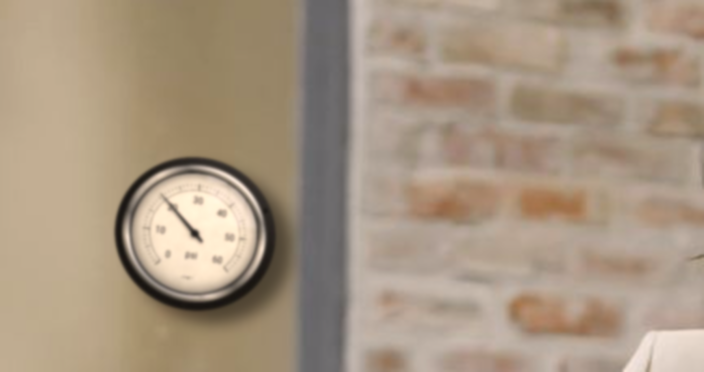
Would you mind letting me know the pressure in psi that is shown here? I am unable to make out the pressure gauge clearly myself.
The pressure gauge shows 20 psi
